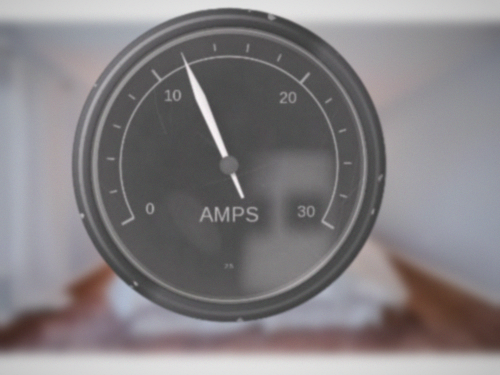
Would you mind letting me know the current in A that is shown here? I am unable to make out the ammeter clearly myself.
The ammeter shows 12 A
